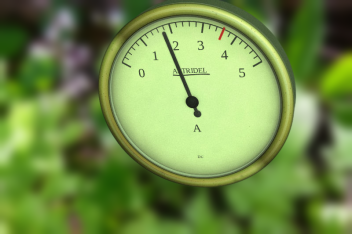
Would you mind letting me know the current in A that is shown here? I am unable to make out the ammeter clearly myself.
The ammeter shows 1.8 A
